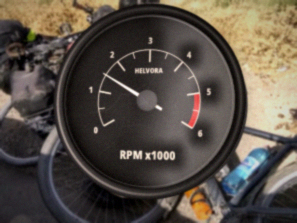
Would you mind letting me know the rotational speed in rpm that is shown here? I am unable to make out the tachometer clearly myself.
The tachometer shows 1500 rpm
